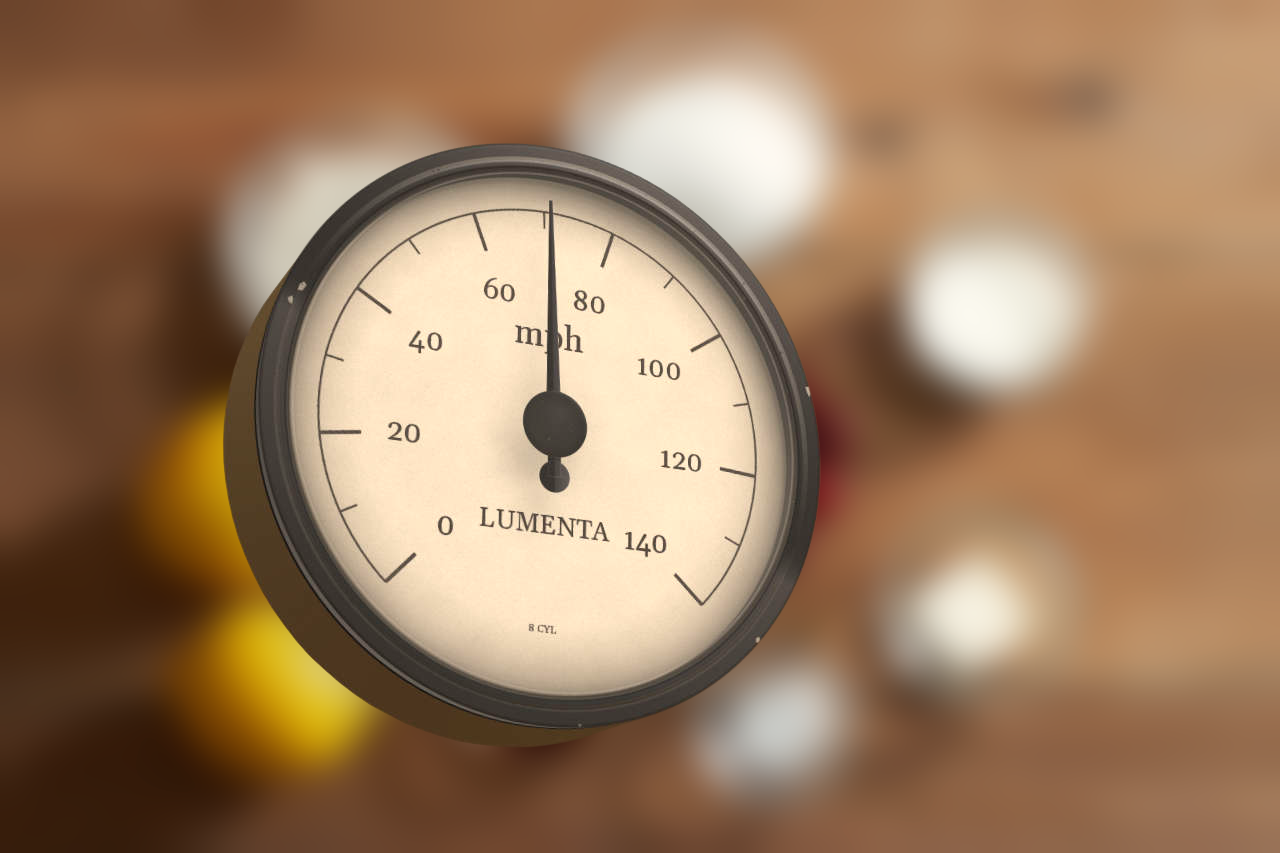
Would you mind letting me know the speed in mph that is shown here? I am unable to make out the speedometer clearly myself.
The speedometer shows 70 mph
